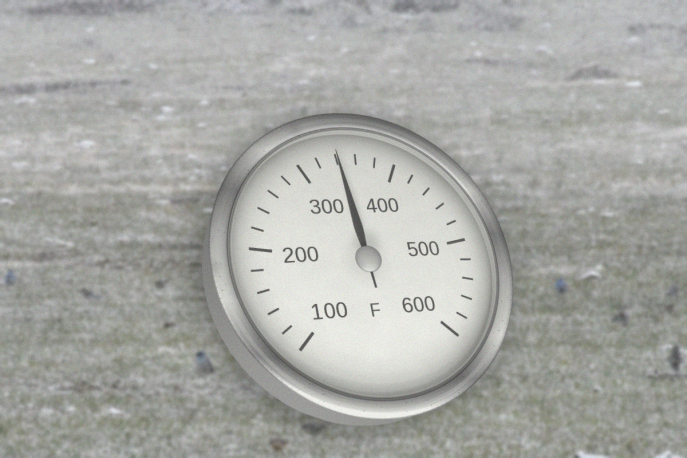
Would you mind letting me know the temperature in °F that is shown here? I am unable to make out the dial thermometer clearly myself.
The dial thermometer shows 340 °F
